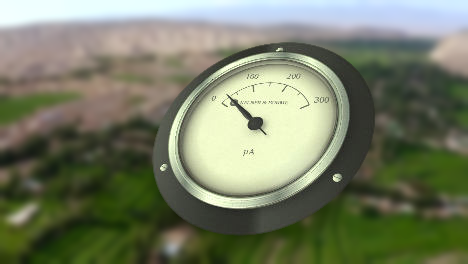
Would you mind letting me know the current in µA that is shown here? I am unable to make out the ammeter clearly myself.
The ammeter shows 25 µA
